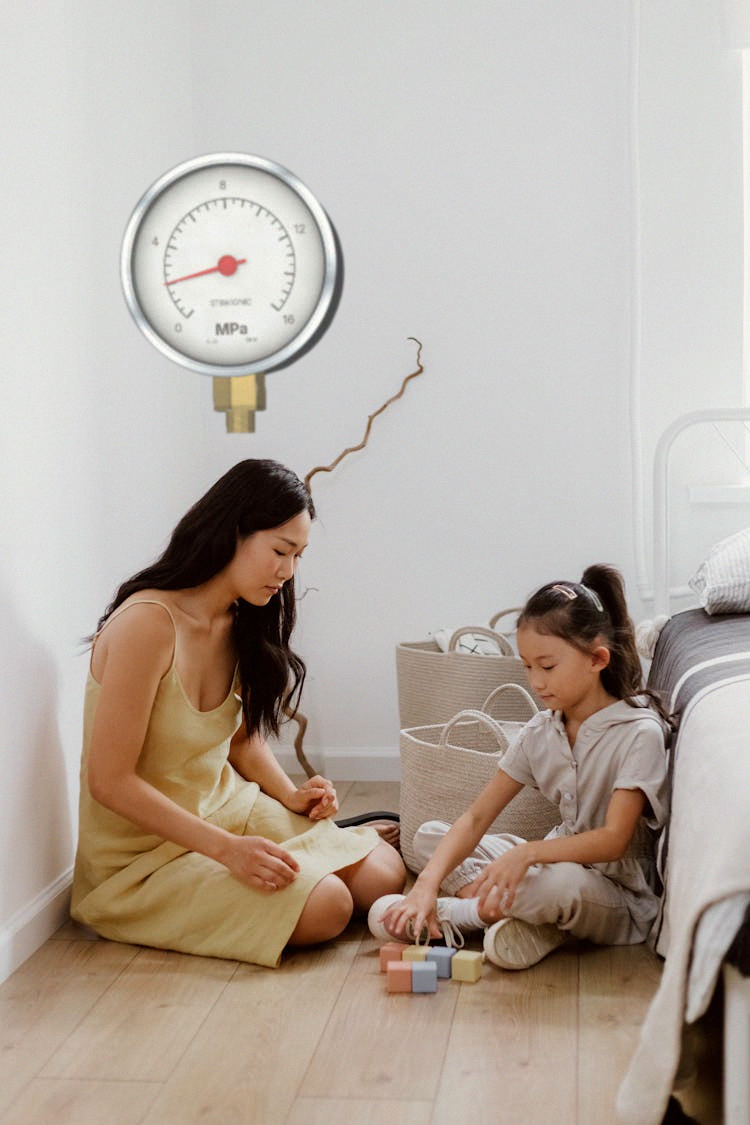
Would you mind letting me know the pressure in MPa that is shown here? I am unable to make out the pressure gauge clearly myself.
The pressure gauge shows 2 MPa
